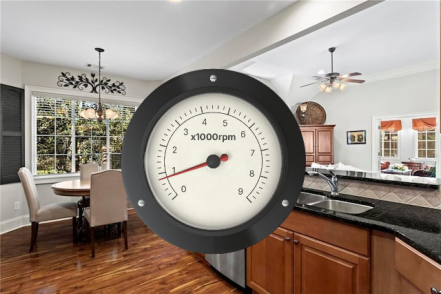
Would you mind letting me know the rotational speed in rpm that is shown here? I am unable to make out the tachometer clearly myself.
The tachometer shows 800 rpm
